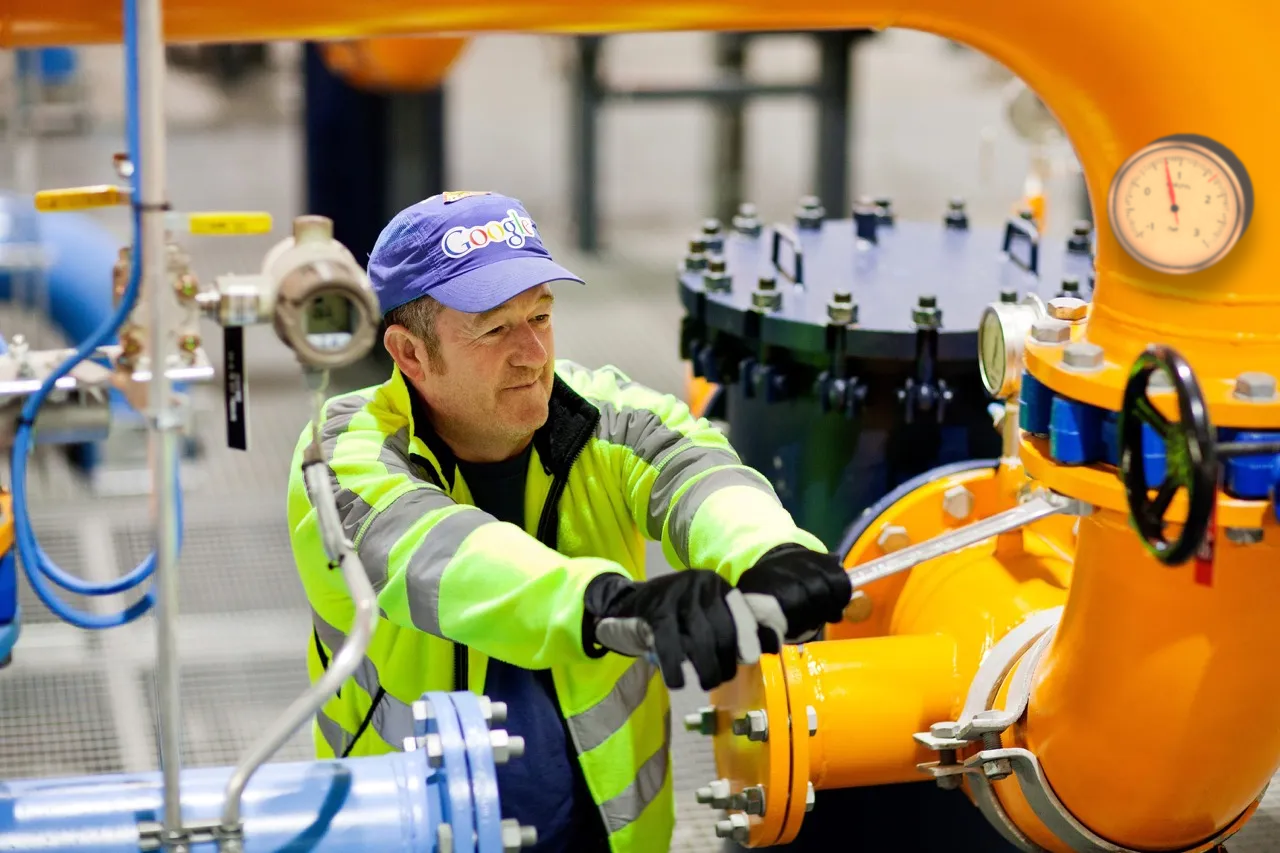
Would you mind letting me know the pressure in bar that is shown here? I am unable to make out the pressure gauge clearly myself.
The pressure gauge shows 0.75 bar
